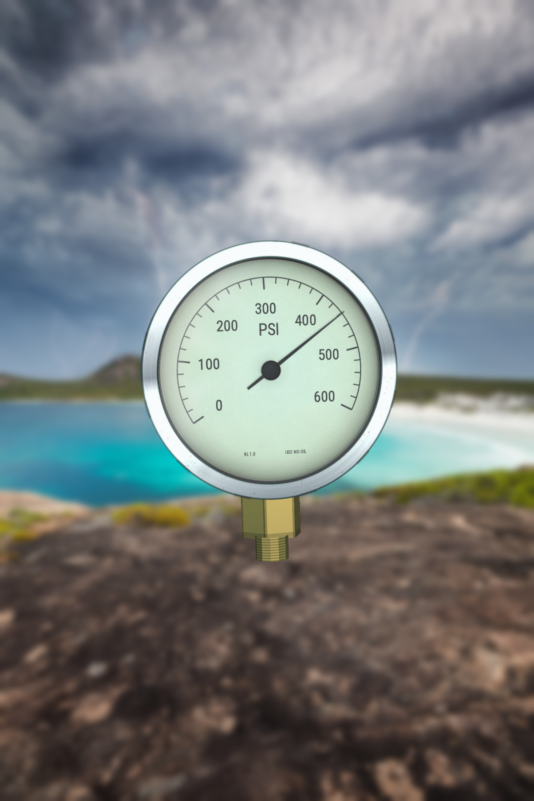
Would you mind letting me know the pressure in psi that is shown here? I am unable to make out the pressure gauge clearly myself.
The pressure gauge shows 440 psi
